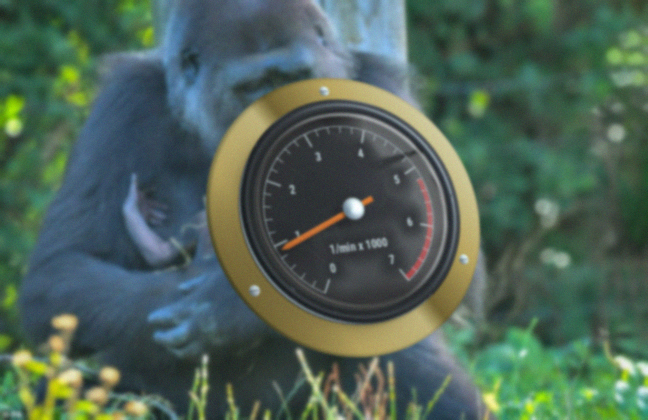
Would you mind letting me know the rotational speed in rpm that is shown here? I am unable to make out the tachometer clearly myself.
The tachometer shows 900 rpm
